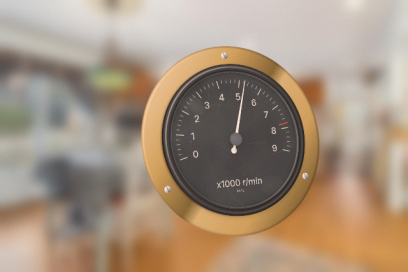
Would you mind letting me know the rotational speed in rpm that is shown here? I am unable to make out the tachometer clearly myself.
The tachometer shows 5200 rpm
